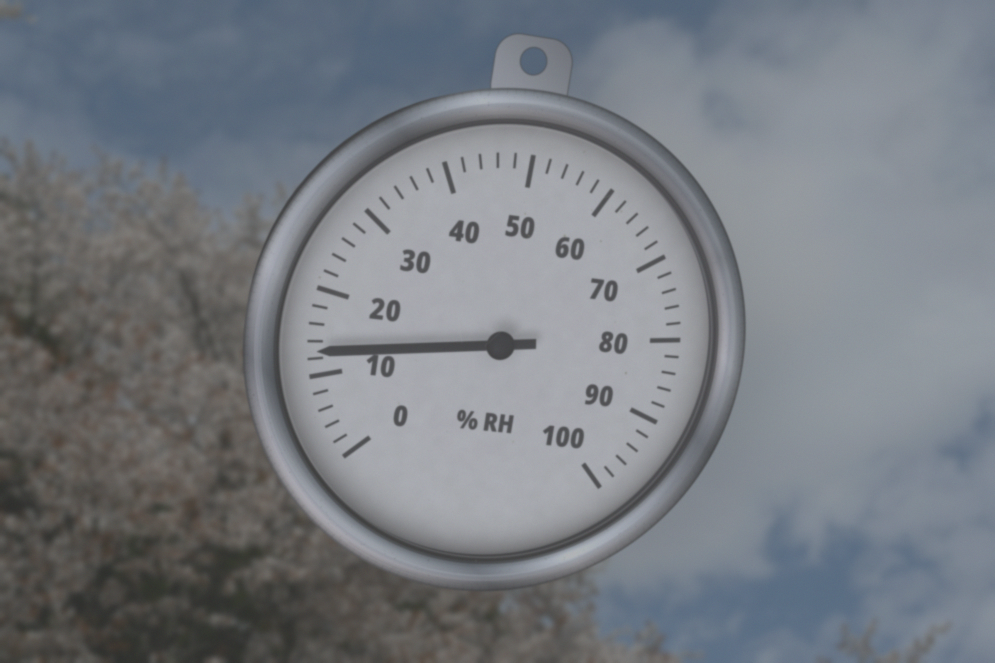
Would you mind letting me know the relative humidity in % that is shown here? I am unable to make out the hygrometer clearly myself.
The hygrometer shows 13 %
